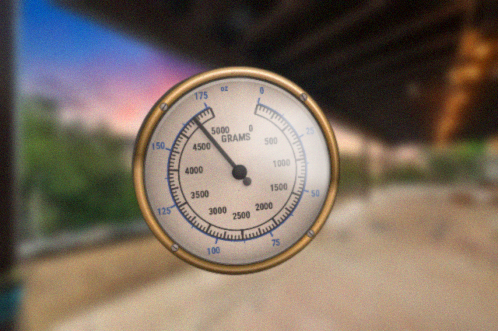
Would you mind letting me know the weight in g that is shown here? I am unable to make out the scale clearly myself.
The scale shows 4750 g
